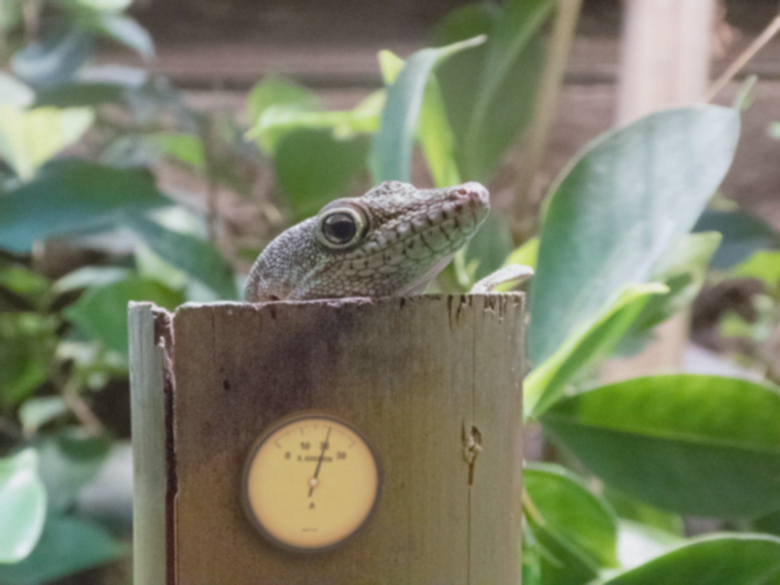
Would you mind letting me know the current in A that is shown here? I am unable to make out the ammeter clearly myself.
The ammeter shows 20 A
